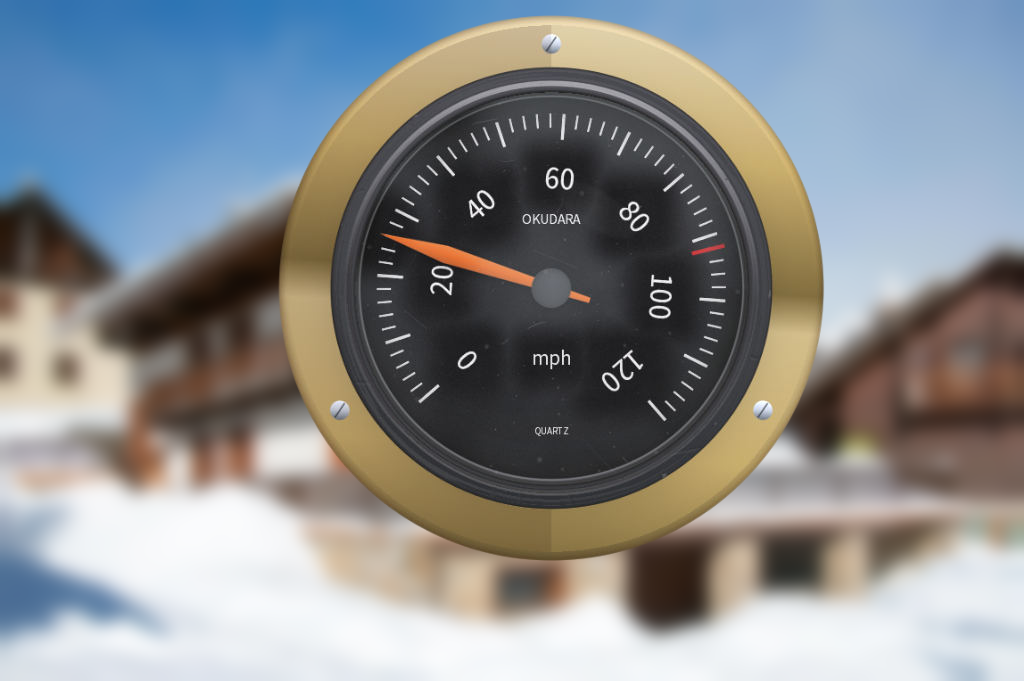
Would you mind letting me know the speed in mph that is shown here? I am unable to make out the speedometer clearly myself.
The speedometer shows 26 mph
